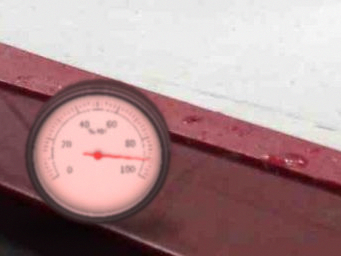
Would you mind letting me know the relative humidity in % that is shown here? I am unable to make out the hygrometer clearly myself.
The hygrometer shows 90 %
